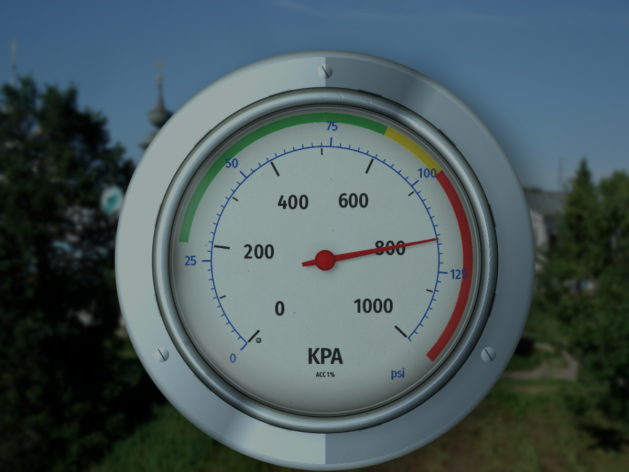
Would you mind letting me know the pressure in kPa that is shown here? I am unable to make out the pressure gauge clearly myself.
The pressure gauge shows 800 kPa
